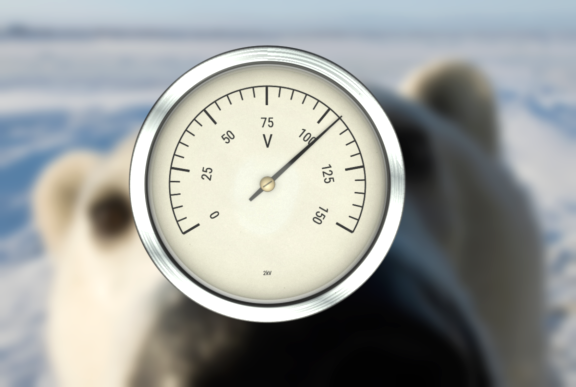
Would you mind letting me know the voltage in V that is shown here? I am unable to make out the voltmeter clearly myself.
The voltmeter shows 105 V
